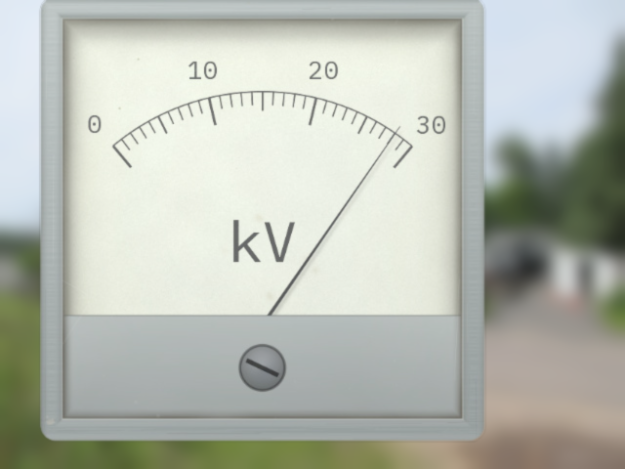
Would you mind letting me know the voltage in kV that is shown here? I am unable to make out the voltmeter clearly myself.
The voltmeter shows 28 kV
